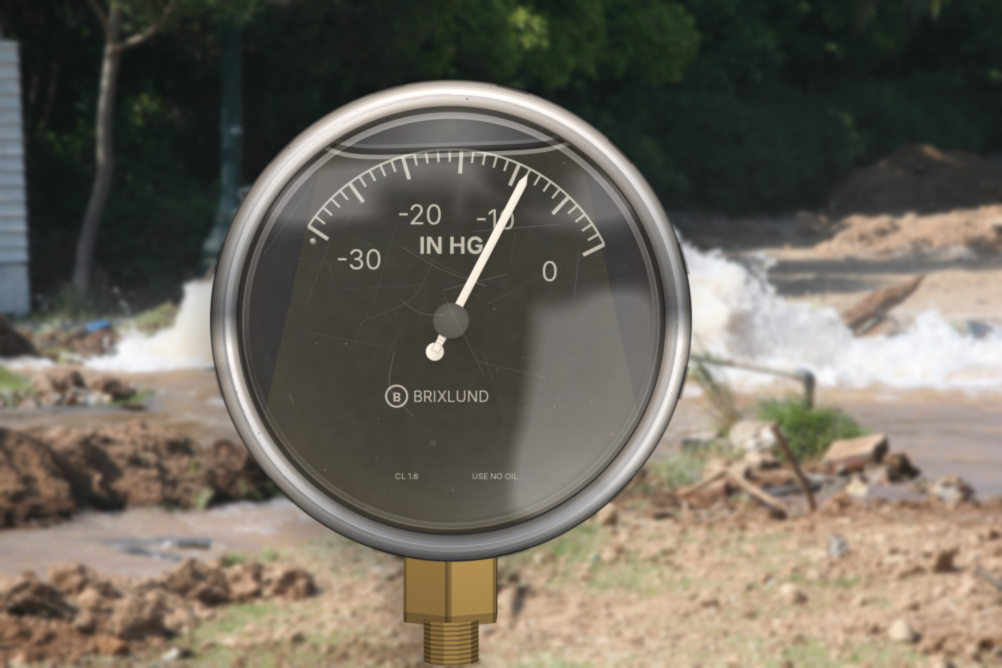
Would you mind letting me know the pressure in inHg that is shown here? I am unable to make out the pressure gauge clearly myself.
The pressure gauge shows -9 inHg
